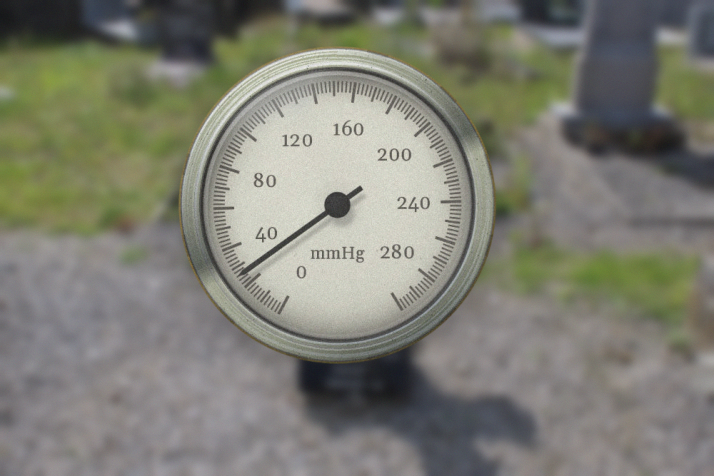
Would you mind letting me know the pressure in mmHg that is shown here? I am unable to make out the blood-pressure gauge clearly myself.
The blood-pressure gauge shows 26 mmHg
